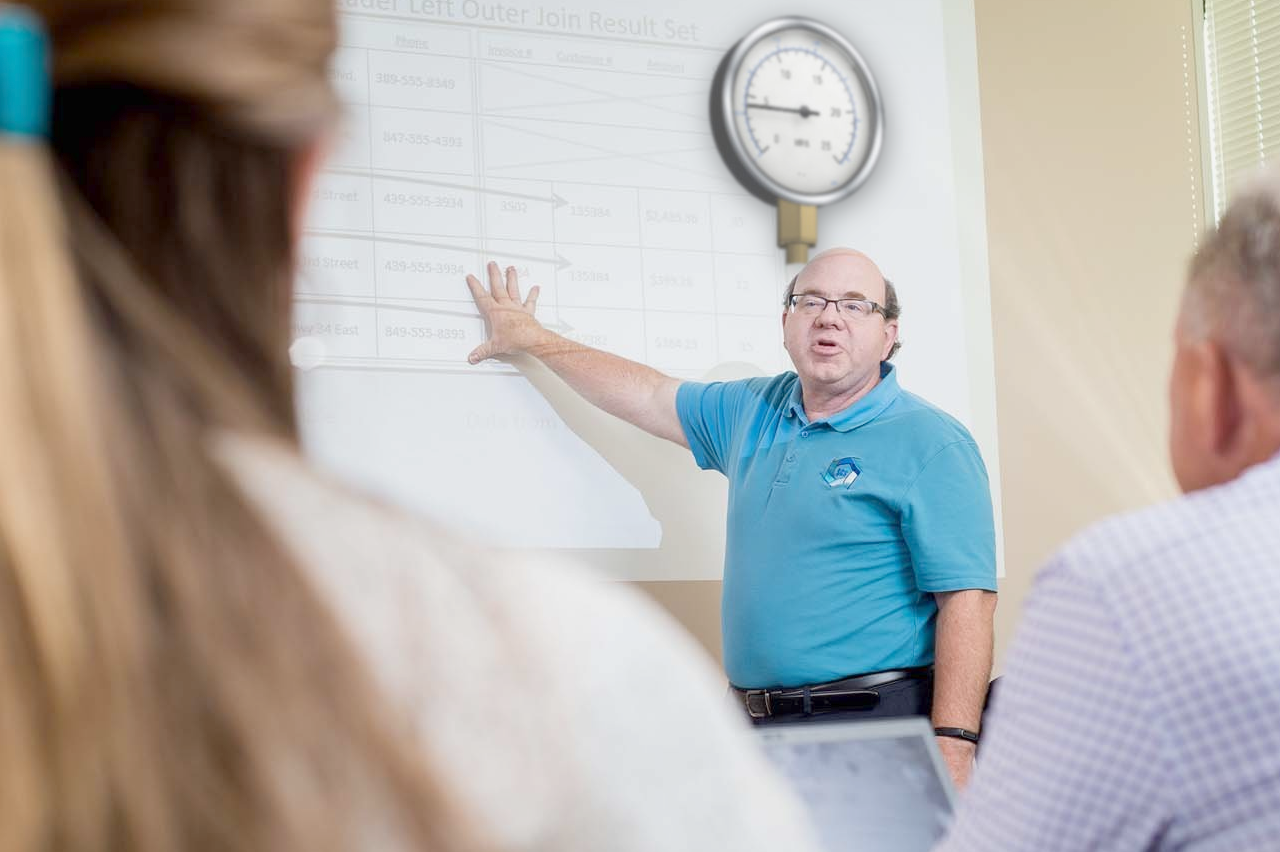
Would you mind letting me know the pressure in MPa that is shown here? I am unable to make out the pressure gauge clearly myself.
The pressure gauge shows 4 MPa
